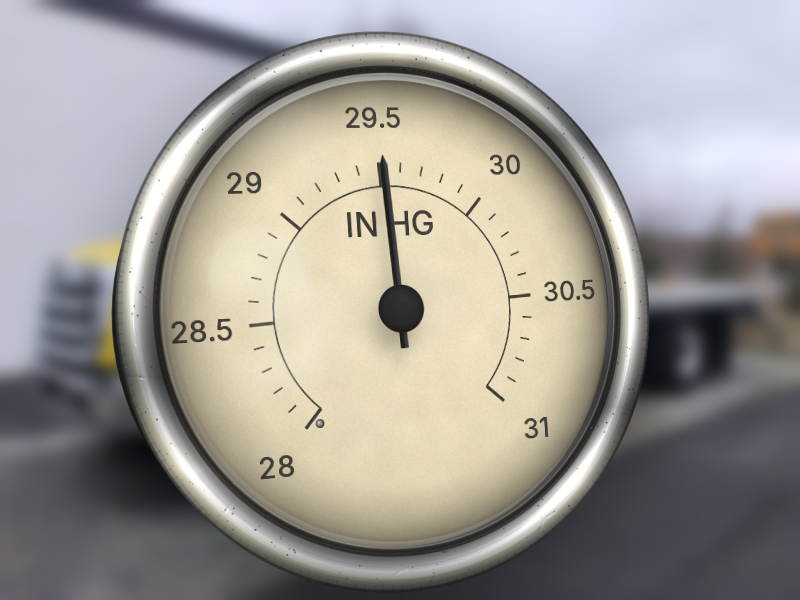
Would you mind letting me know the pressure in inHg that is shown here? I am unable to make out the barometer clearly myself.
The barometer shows 29.5 inHg
